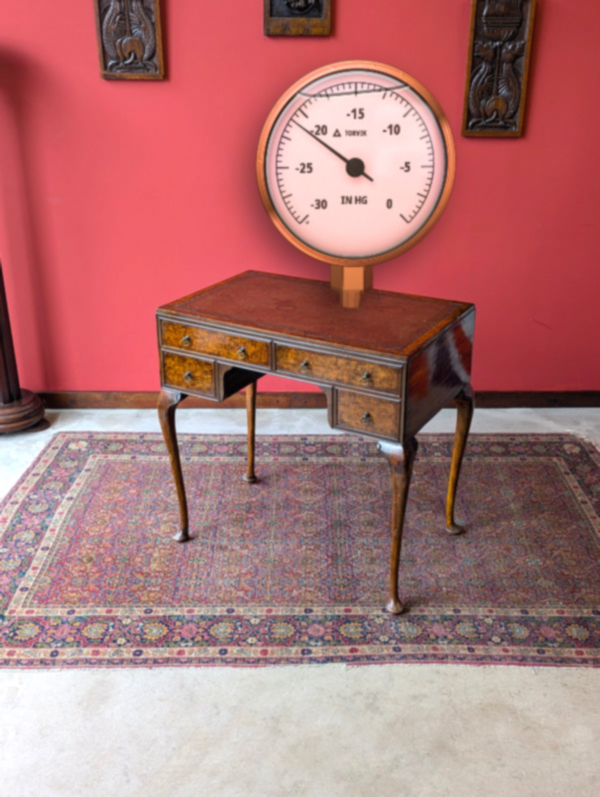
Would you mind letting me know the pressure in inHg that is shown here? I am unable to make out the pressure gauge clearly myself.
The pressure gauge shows -21 inHg
